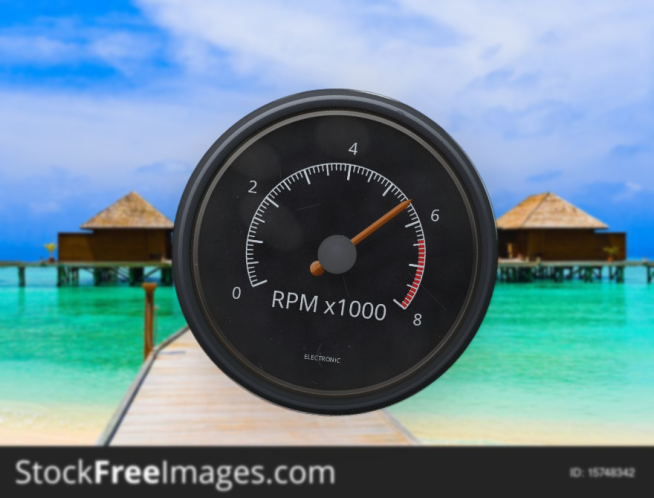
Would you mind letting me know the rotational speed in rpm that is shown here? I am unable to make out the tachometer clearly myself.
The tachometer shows 5500 rpm
